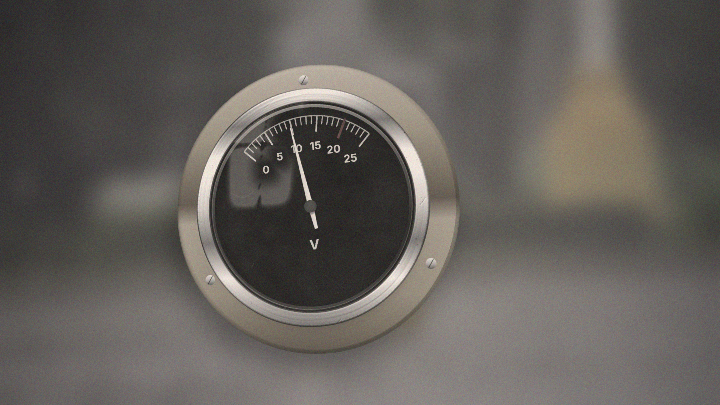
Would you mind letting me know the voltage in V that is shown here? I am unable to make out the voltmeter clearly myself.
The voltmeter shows 10 V
